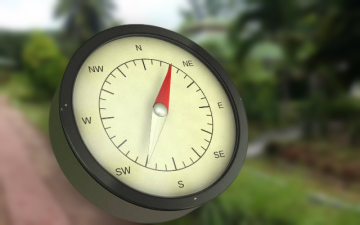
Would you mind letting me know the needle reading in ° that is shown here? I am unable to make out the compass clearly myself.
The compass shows 30 °
